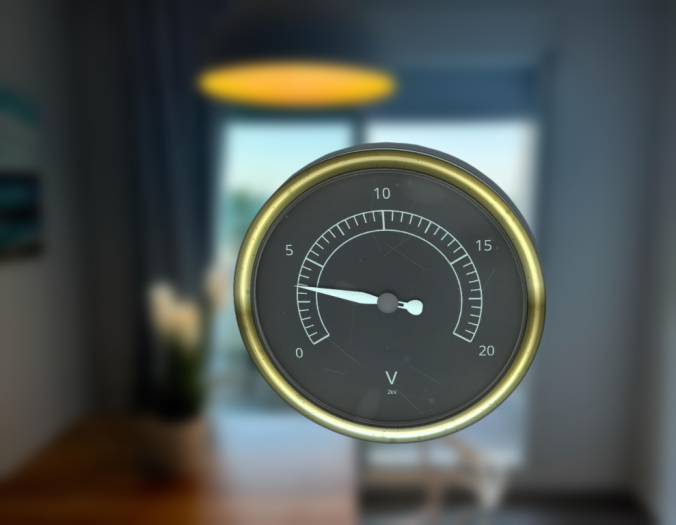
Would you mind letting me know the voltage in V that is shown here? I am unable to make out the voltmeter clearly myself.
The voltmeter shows 3.5 V
